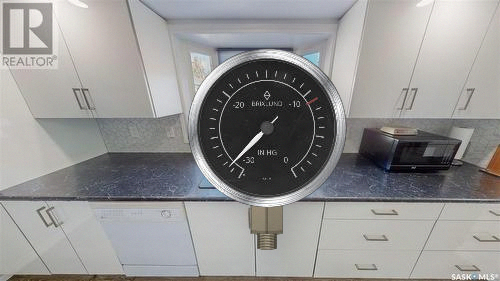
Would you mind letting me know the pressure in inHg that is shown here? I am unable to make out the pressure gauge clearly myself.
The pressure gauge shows -28.5 inHg
